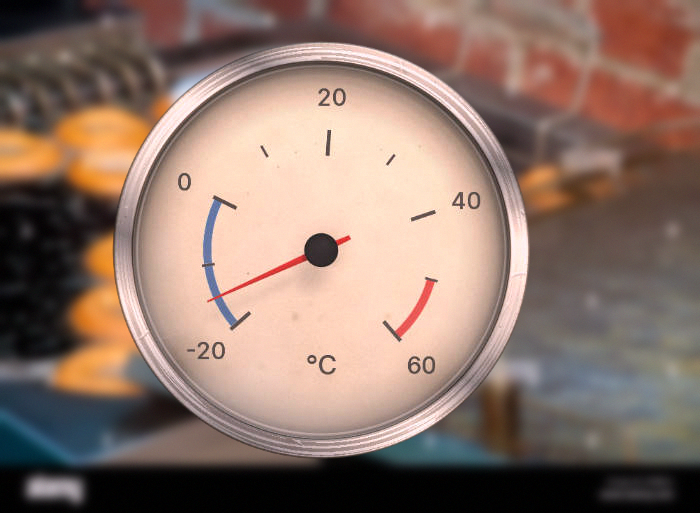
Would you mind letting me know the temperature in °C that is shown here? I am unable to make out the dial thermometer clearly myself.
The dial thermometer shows -15 °C
